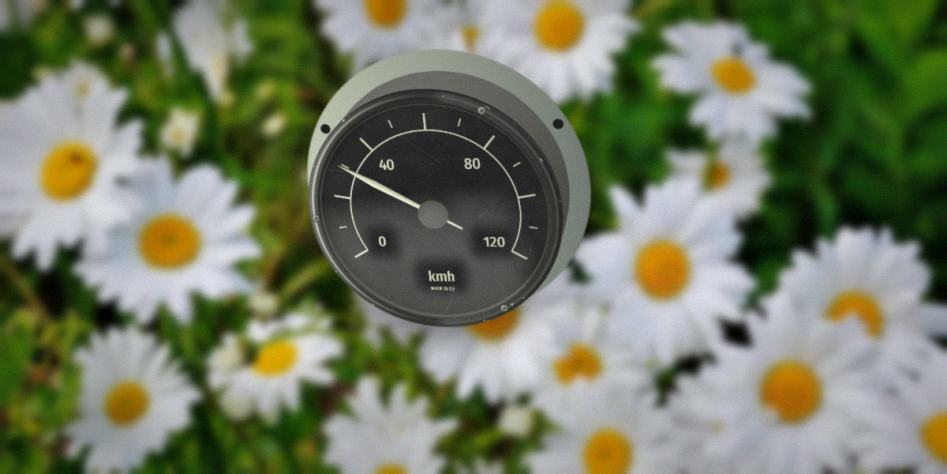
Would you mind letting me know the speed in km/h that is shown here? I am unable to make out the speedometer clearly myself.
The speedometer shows 30 km/h
